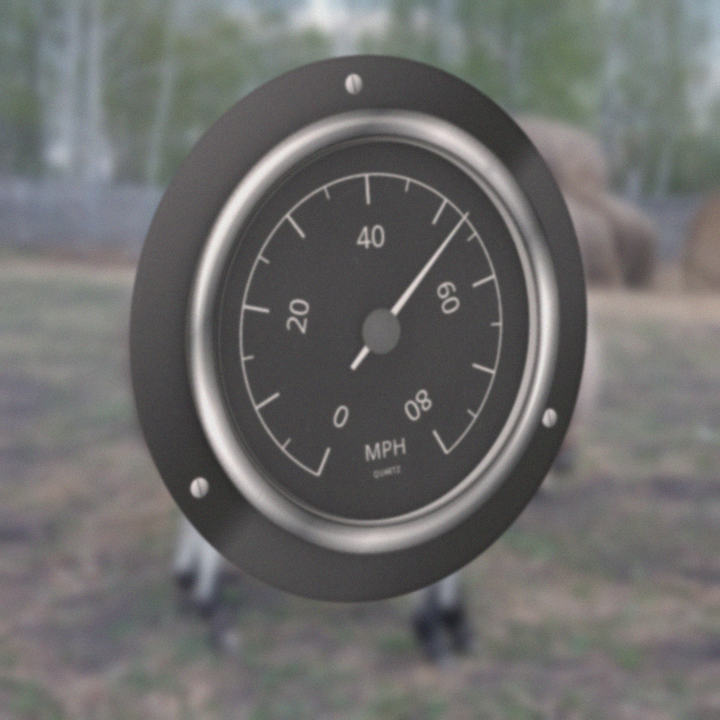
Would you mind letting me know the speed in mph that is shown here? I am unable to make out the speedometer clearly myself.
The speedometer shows 52.5 mph
